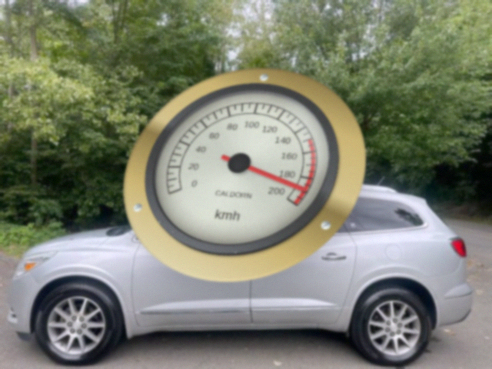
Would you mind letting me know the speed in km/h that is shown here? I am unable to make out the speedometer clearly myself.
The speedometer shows 190 km/h
